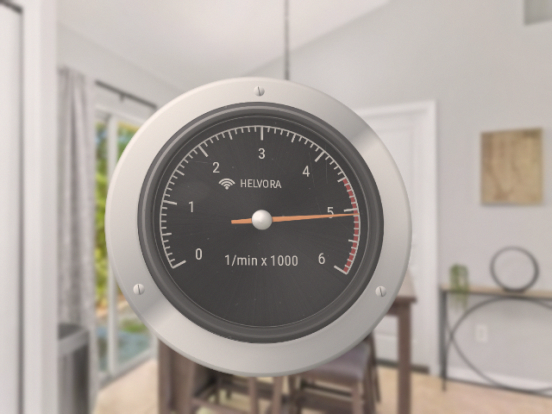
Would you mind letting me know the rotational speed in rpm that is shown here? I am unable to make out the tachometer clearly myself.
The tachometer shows 5100 rpm
